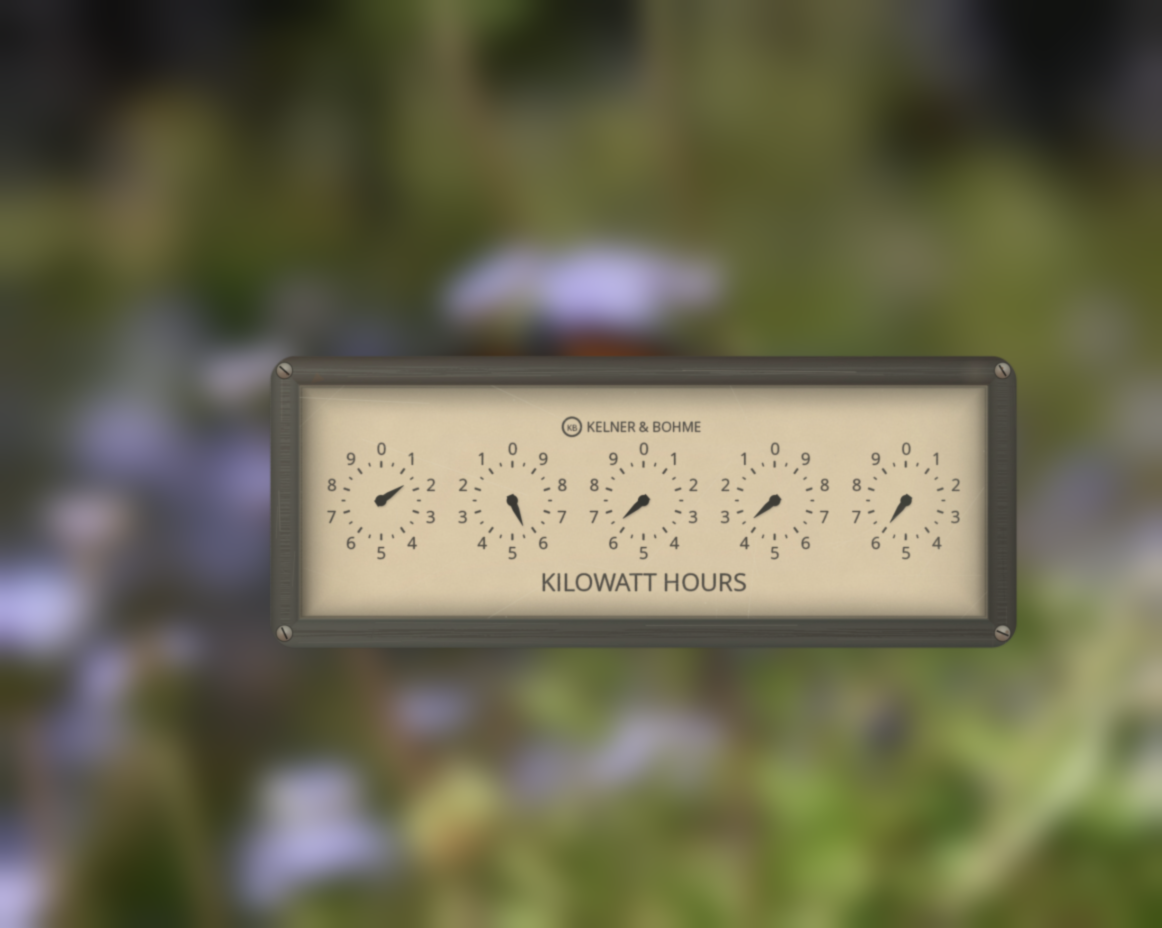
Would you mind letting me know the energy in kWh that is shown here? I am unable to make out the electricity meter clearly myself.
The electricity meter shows 15636 kWh
